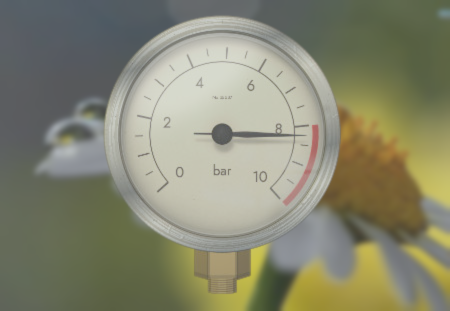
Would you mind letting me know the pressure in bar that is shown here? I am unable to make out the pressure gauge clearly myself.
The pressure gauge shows 8.25 bar
